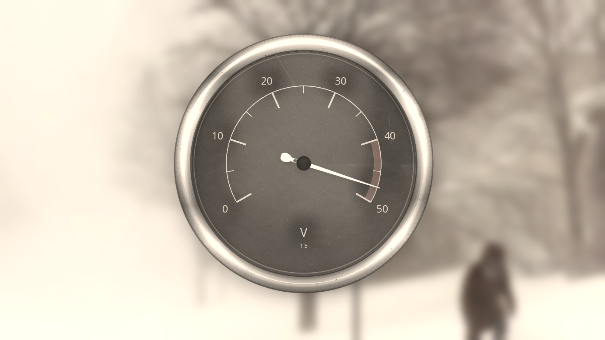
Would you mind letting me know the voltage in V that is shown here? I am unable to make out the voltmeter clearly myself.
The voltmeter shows 47.5 V
